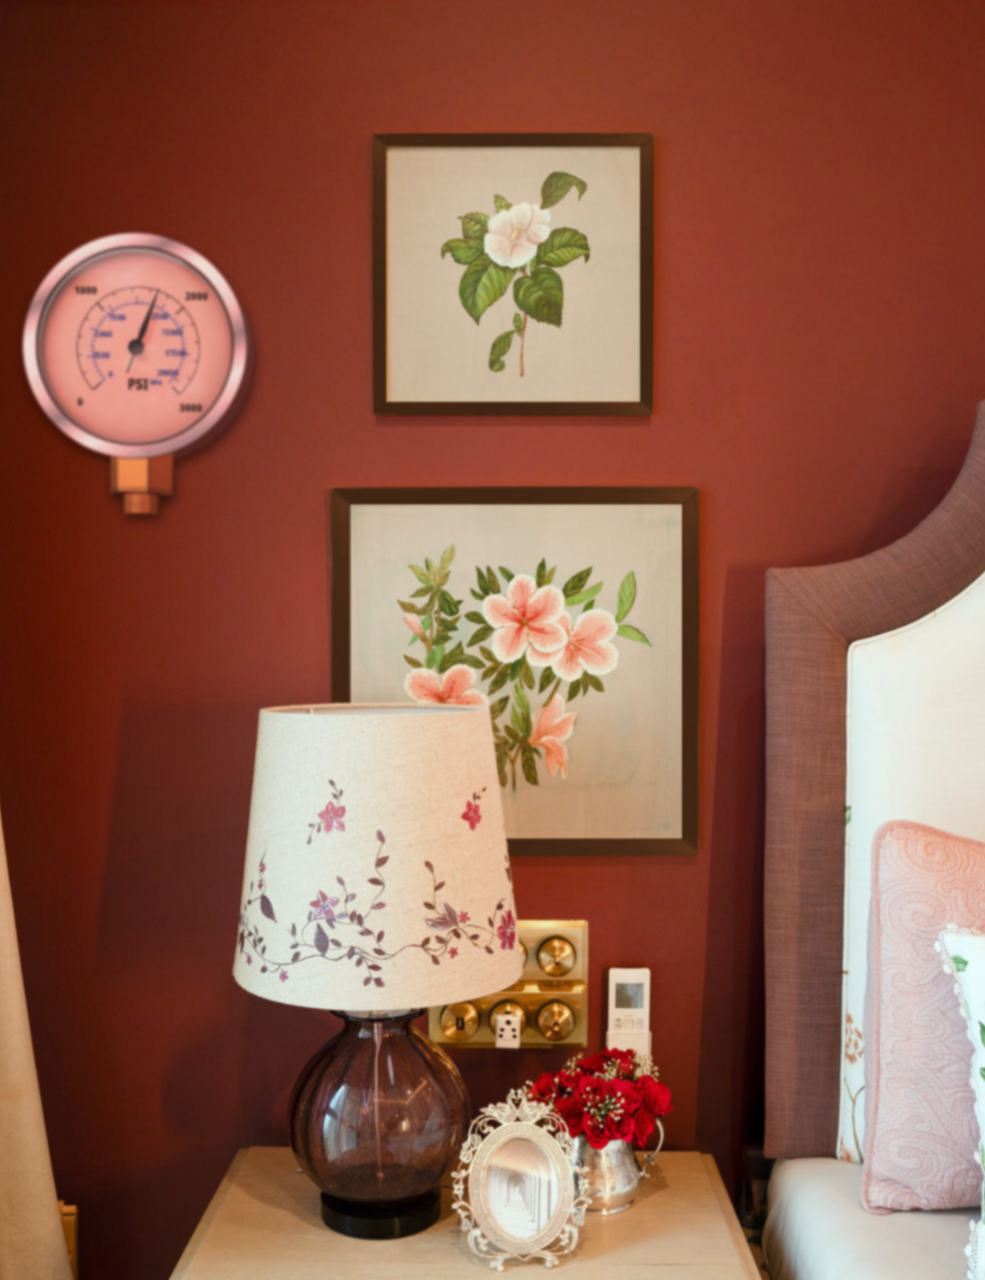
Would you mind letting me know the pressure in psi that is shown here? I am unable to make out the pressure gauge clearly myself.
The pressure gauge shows 1700 psi
